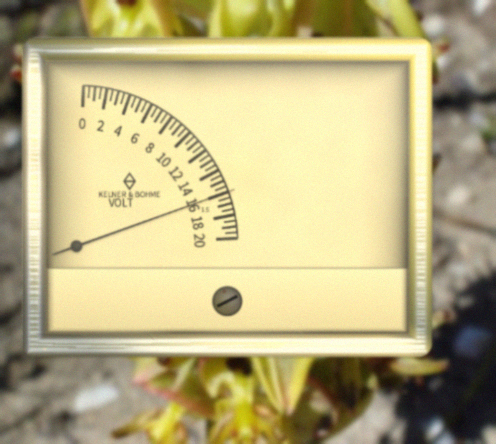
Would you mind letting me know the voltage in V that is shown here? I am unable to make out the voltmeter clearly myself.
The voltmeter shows 16 V
